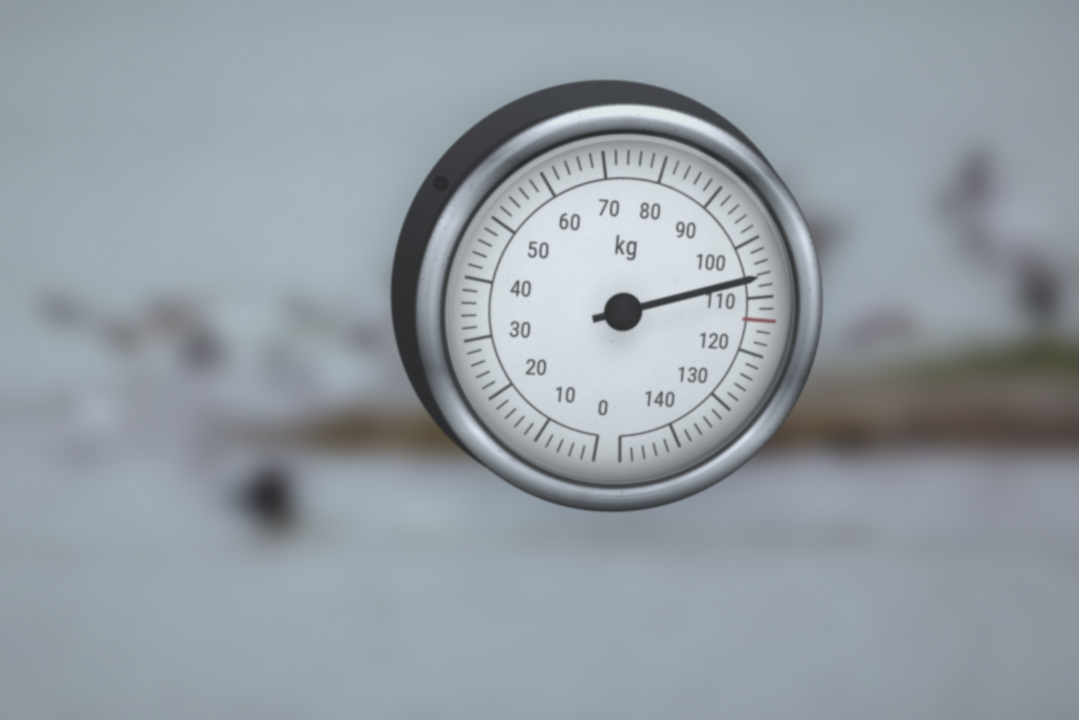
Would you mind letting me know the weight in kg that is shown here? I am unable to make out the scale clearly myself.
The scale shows 106 kg
